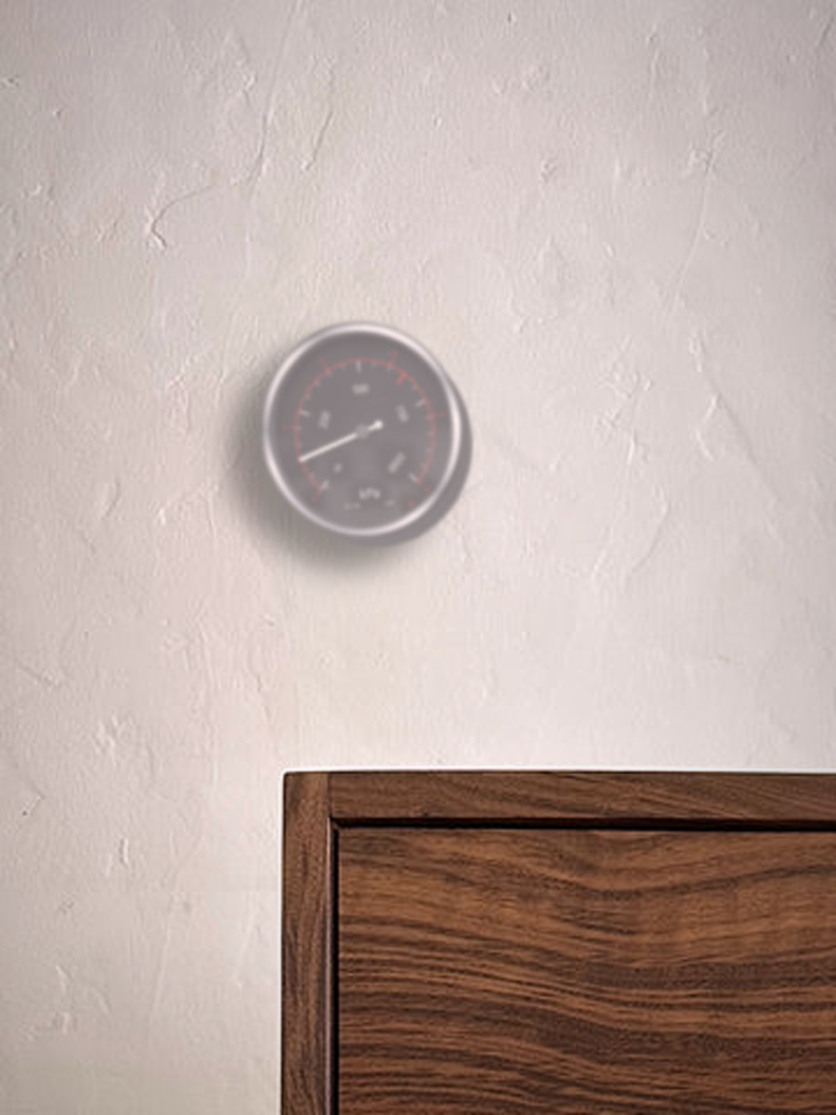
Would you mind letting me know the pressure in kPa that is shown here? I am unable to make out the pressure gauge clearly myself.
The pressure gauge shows 100 kPa
